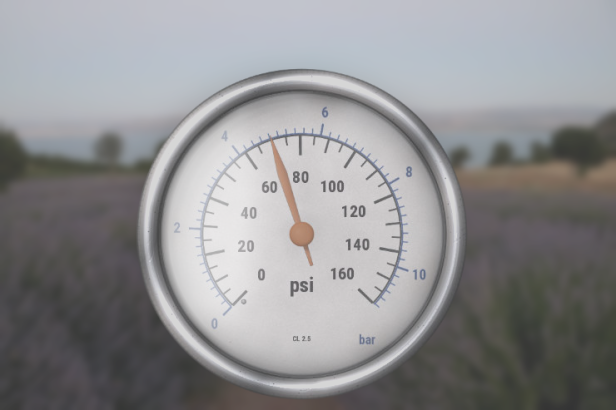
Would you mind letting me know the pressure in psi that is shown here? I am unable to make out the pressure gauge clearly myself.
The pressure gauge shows 70 psi
